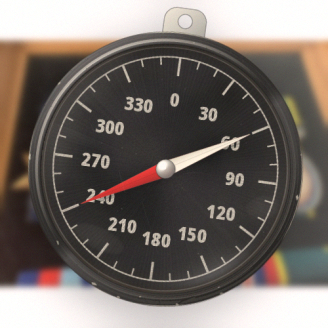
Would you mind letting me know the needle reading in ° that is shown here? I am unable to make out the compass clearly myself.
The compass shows 240 °
